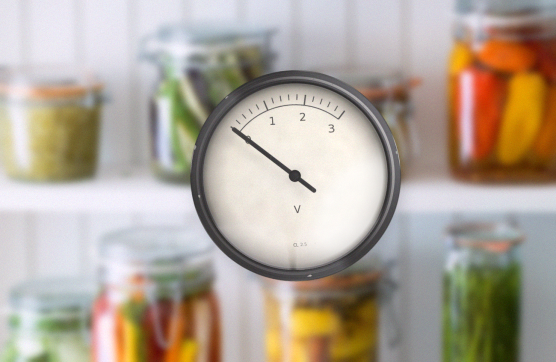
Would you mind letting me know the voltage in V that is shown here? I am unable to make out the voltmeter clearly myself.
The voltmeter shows 0 V
